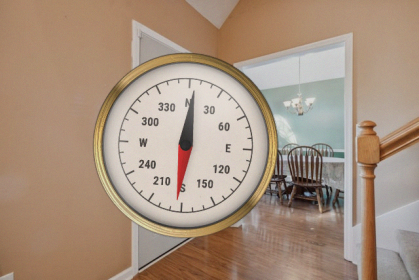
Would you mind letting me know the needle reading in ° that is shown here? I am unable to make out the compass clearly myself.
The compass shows 185 °
